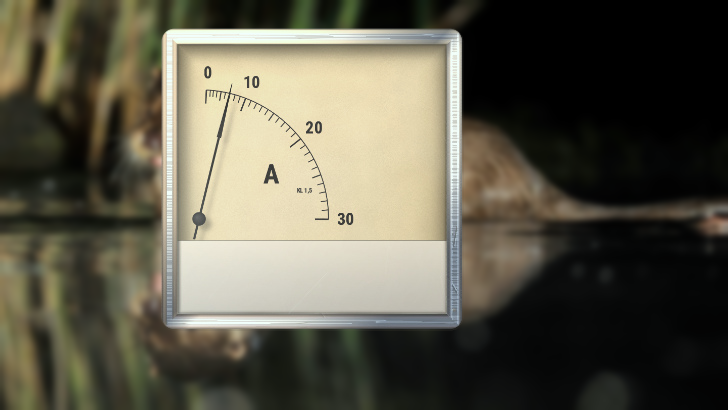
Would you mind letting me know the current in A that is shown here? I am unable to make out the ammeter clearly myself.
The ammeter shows 7 A
